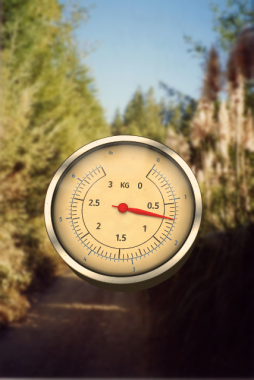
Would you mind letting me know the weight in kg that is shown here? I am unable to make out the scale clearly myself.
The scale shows 0.7 kg
